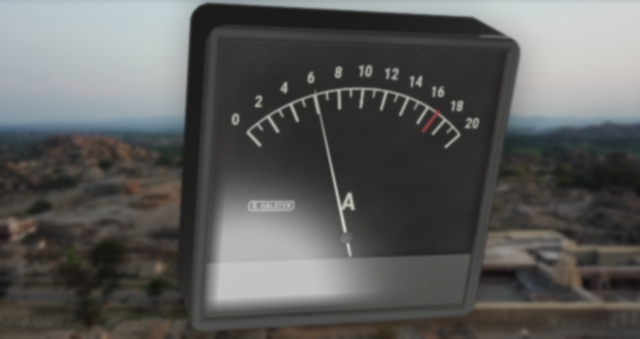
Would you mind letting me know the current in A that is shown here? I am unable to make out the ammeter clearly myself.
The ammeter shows 6 A
